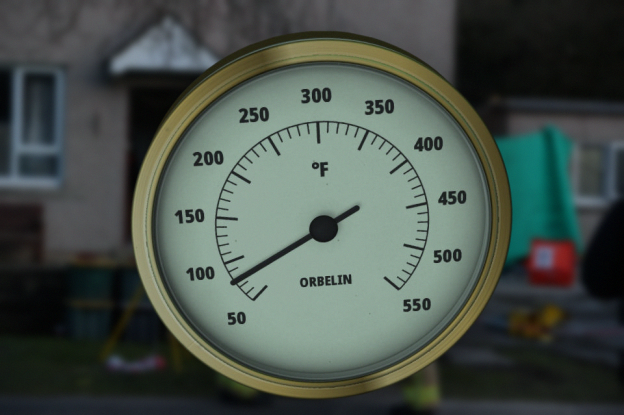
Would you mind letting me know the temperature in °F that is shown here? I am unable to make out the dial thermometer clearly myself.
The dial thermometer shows 80 °F
